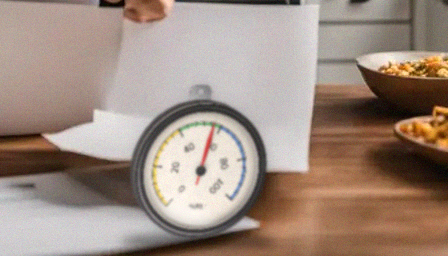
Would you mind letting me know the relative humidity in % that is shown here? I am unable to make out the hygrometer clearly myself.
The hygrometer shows 56 %
